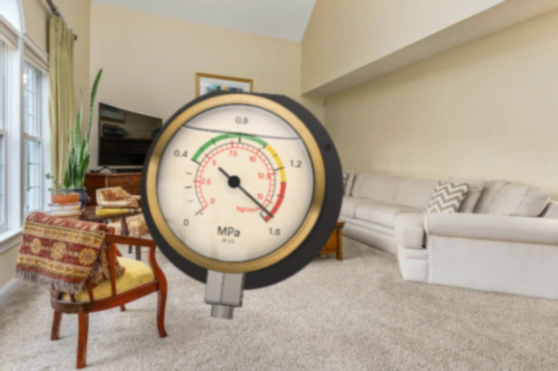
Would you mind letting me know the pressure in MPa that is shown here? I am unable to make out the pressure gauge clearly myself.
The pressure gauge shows 1.55 MPa
